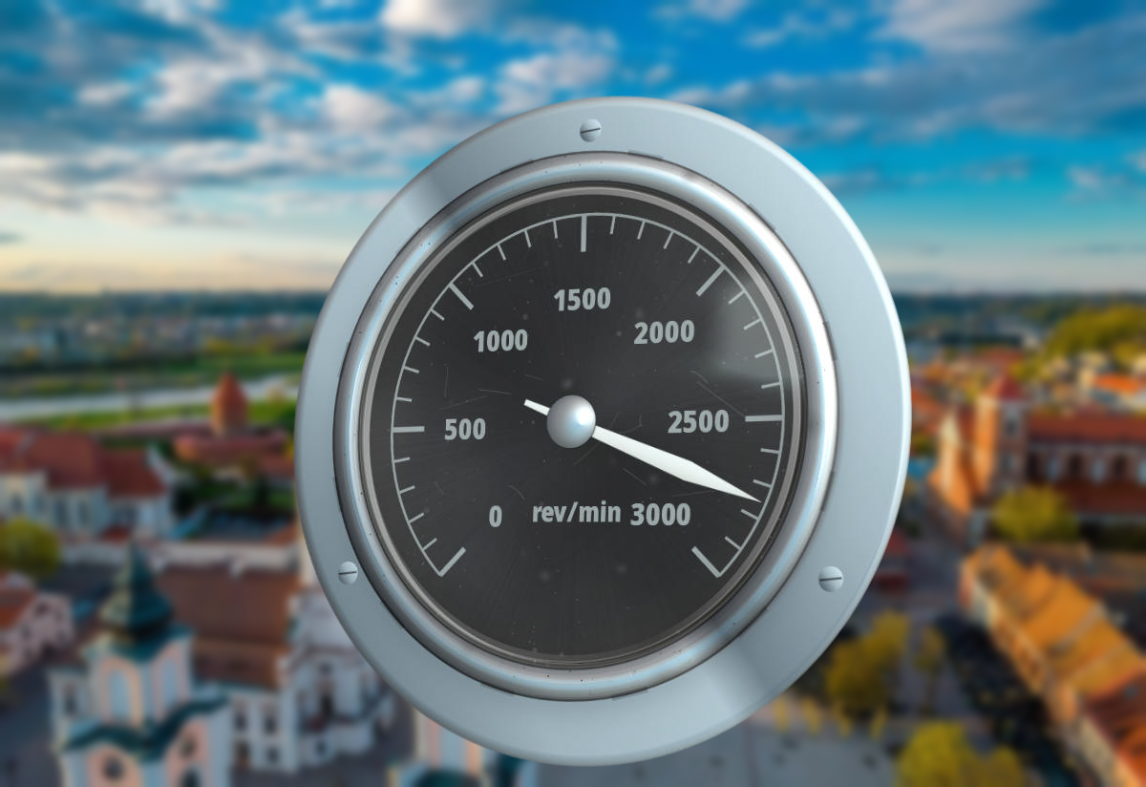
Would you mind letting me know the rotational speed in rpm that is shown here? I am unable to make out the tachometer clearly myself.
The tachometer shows 2750 rpm
